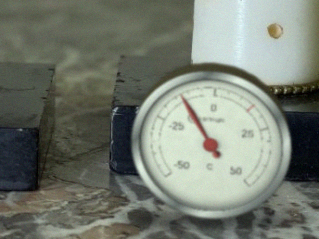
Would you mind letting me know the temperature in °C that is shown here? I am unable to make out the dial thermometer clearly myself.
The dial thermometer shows -12.5 °C
